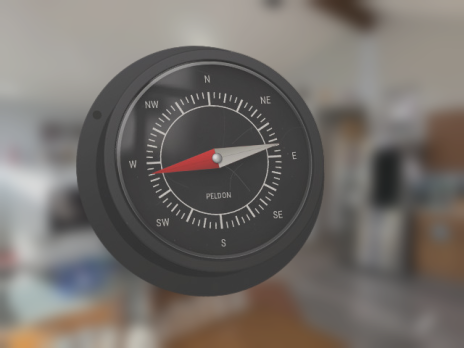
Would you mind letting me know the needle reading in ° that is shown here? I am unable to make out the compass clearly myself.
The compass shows 260 °
